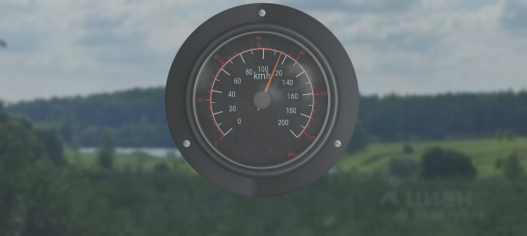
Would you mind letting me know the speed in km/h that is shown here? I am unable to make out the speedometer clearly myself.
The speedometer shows 115 km/h
